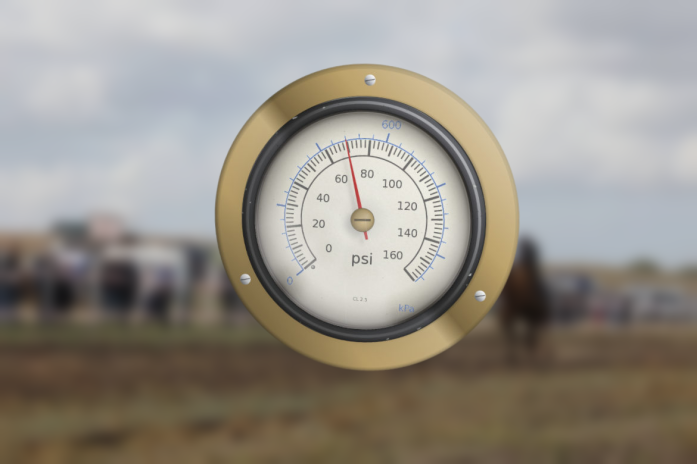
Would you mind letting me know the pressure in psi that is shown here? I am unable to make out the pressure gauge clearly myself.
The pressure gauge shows 70 psi
